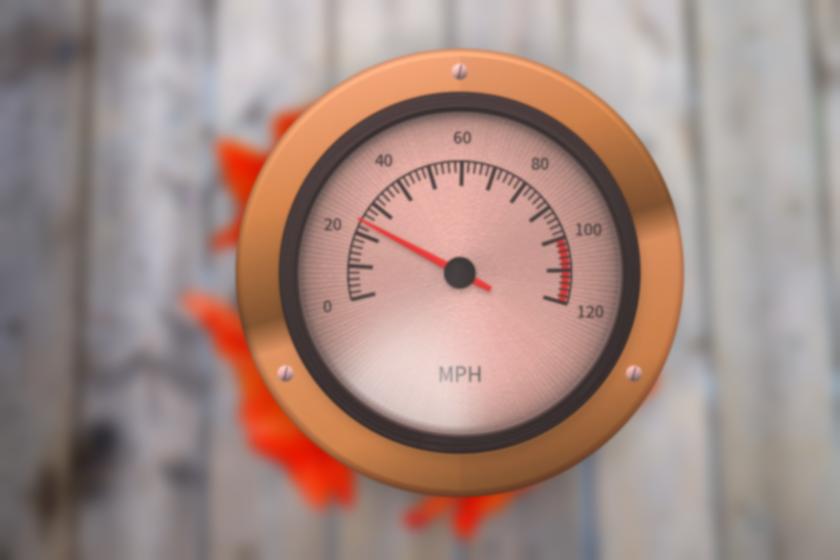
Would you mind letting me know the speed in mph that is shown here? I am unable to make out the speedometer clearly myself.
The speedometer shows 24 mph
